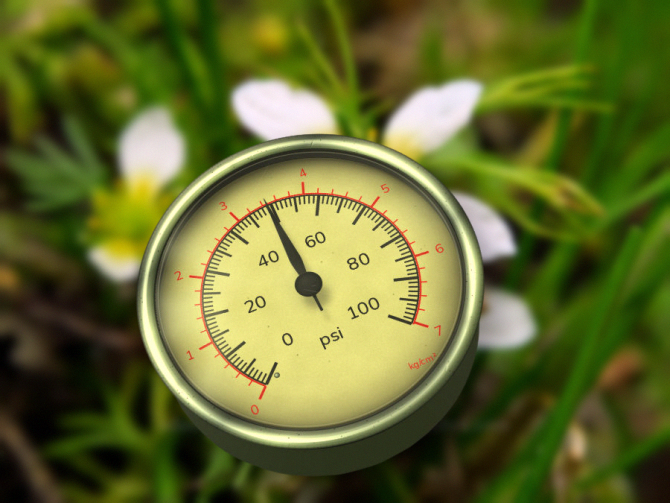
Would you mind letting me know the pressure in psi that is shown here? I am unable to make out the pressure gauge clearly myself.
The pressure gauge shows 49 psi
